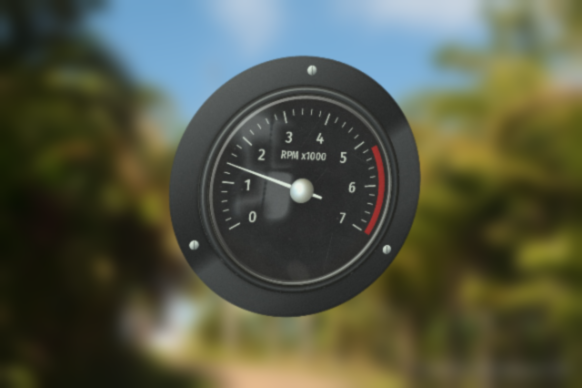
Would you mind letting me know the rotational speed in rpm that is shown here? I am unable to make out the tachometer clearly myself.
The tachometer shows 1400 rpm
